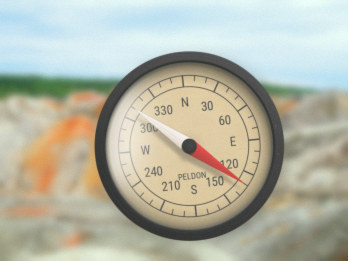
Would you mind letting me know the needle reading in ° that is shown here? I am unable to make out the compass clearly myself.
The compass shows 130 °
